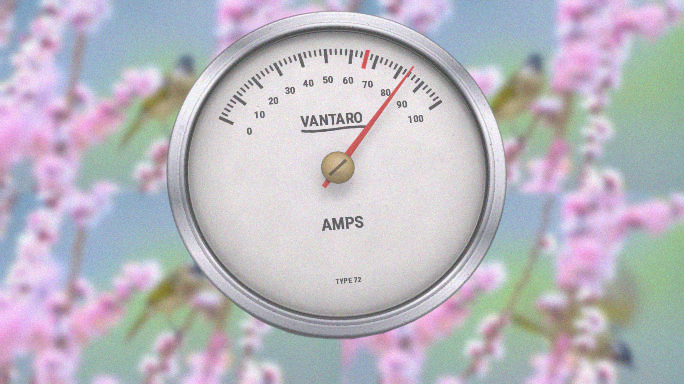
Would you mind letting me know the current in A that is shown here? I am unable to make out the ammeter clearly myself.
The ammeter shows 84 A
